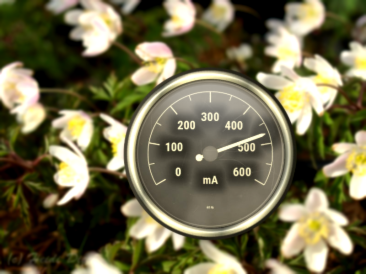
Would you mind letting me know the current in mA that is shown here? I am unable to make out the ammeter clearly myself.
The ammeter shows 475 mA
